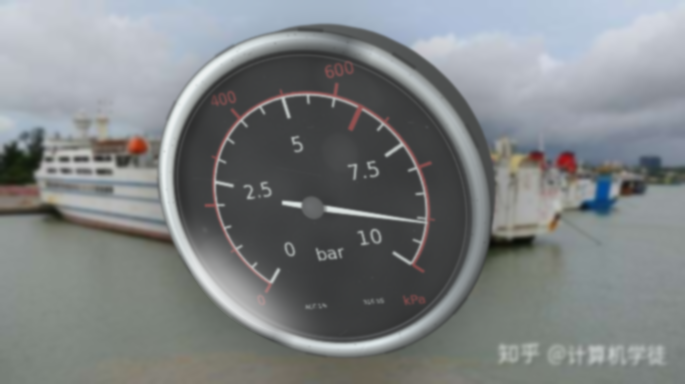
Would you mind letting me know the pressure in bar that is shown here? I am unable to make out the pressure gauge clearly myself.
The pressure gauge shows 9 bar
